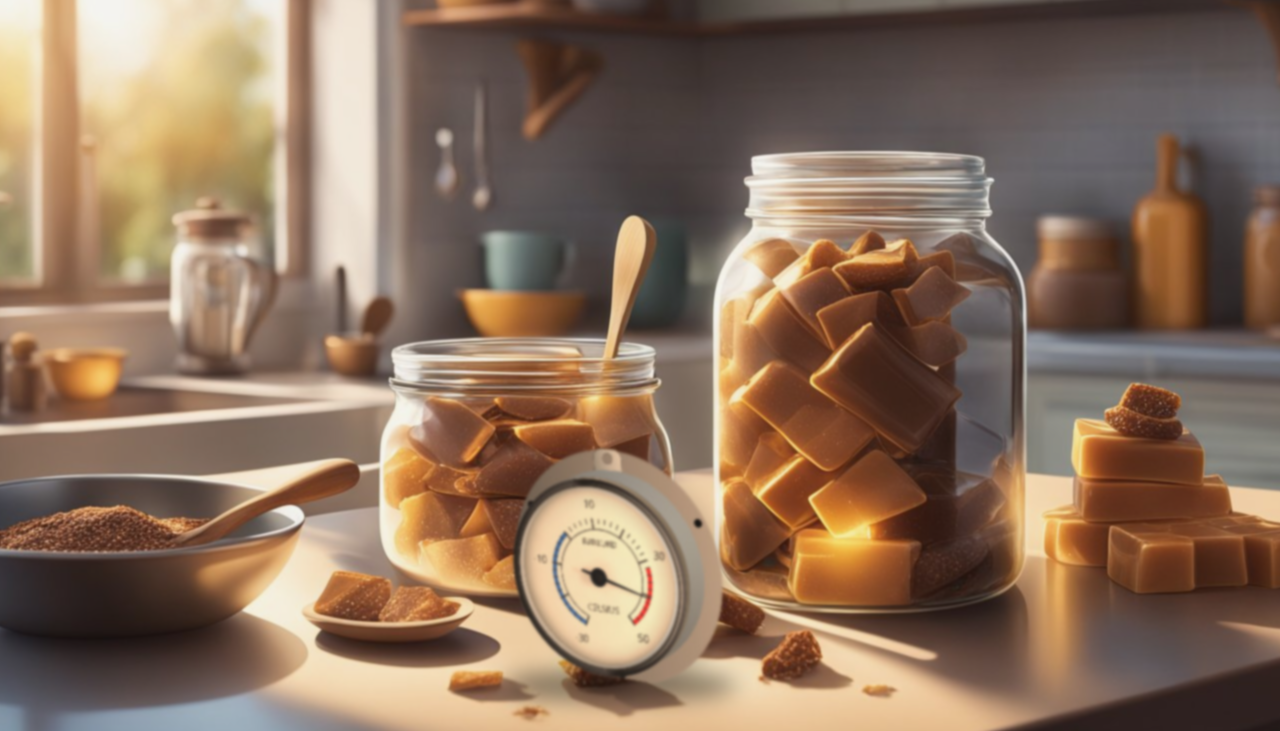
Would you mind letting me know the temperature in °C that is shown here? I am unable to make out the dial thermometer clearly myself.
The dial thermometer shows 40 °C
